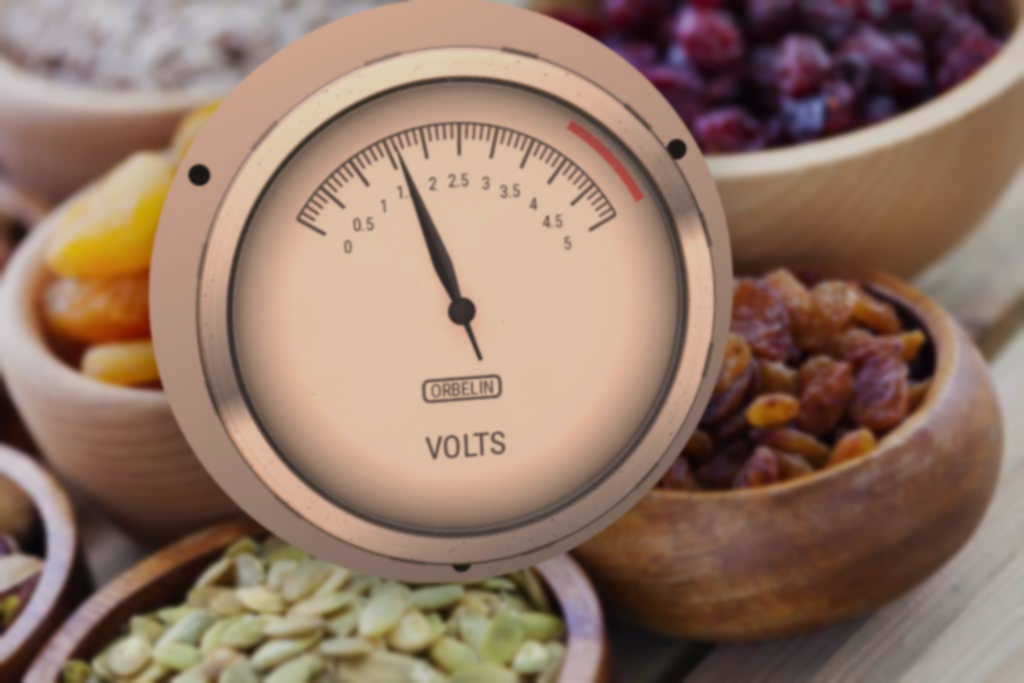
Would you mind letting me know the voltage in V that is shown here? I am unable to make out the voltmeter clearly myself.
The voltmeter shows 1.6 V
